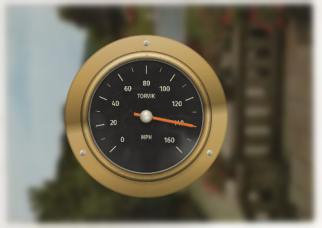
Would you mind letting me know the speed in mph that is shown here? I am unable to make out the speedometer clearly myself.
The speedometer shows 140 mph
